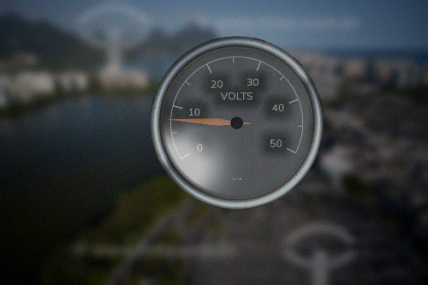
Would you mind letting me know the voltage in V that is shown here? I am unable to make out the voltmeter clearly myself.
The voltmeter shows 7.5 V
